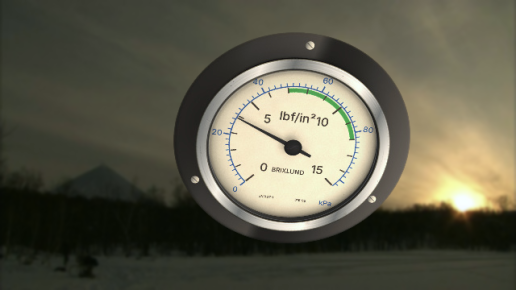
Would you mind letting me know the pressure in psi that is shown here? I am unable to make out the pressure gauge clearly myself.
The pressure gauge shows 4 psi
